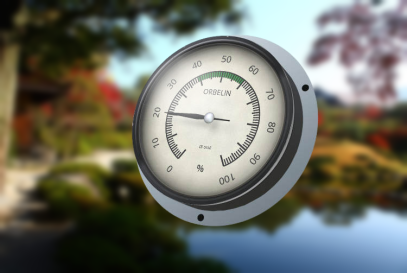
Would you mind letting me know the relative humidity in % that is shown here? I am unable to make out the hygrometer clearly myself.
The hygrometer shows 20 %
